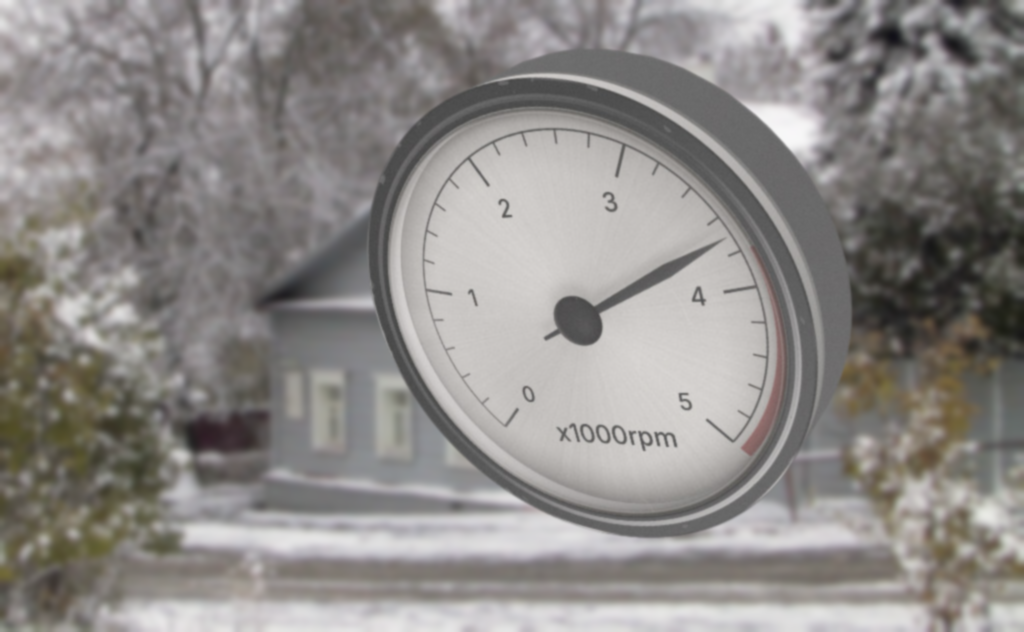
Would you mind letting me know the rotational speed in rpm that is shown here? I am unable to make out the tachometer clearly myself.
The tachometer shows 3700 rpm
